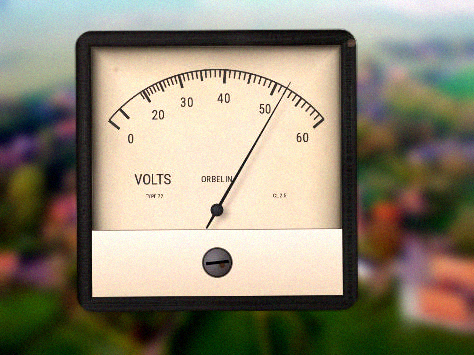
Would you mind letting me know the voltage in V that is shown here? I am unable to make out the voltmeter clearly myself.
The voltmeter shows 52 V
